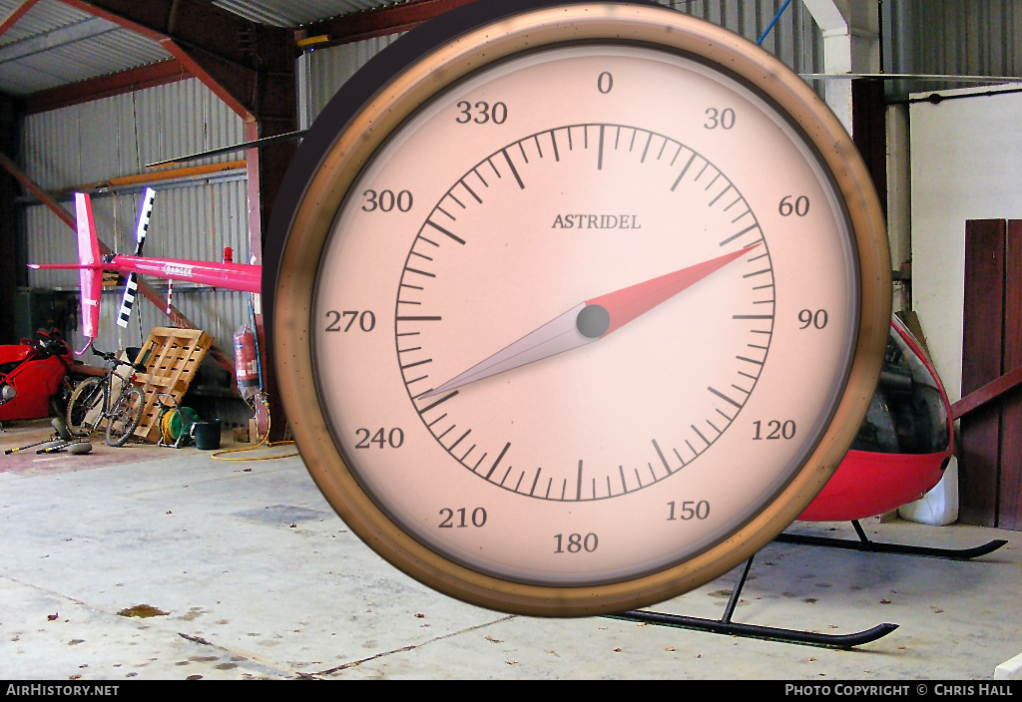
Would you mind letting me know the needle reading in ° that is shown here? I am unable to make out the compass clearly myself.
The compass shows 65 °
